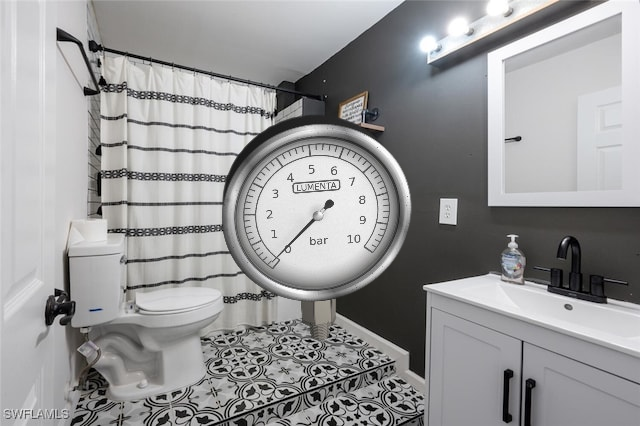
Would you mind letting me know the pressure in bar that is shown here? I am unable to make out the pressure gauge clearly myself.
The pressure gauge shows 0.2 bar
